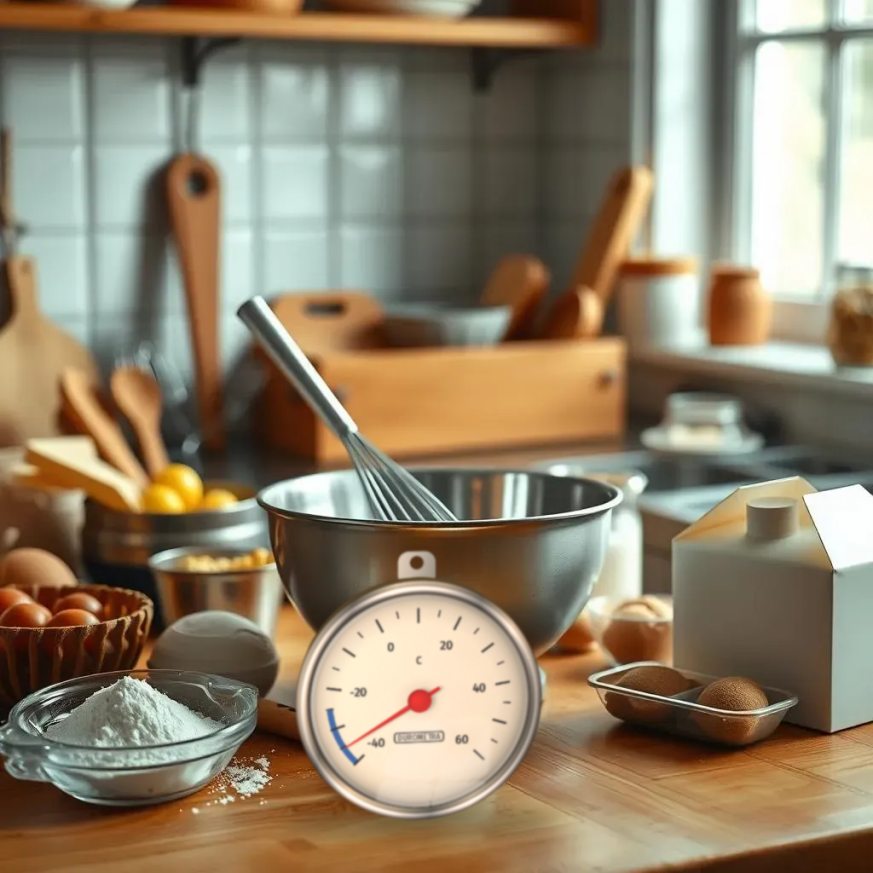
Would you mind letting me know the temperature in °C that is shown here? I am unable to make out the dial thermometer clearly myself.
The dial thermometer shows -35 °C
